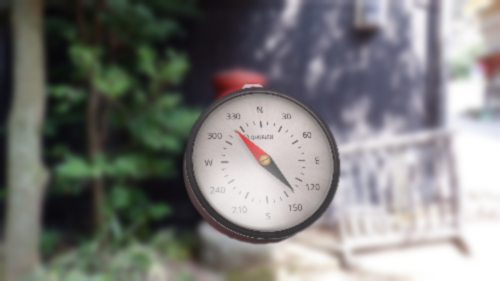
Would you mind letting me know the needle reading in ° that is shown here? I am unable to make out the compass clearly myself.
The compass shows 320 °
